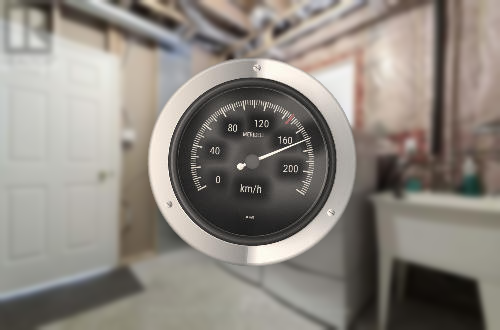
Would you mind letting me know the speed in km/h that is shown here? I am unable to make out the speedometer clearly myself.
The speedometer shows 170 km/h
